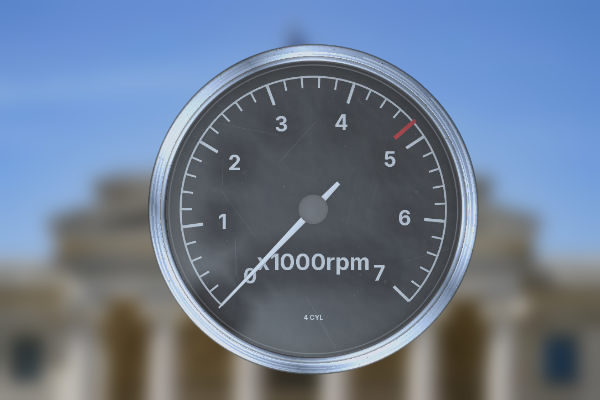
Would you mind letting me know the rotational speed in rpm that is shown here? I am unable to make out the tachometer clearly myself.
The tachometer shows 0 rpm
